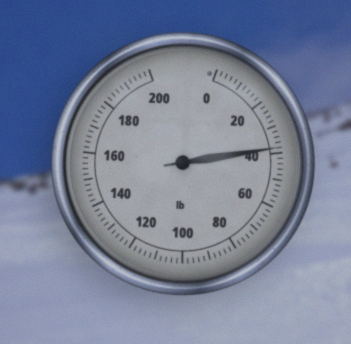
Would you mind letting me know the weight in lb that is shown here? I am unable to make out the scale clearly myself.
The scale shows 38 lb
